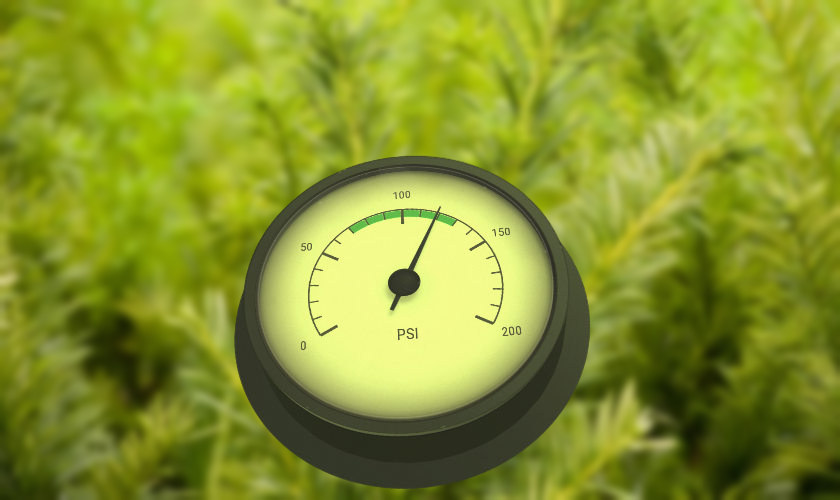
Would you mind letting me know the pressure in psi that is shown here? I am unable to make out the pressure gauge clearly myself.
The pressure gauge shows 120 psi
